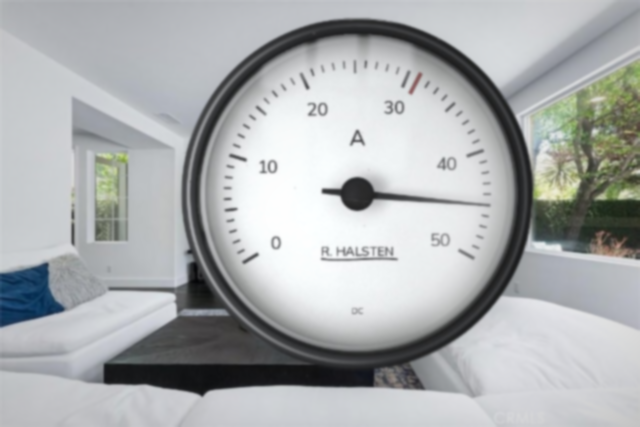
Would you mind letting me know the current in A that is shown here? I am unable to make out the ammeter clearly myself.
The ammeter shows 45 A
